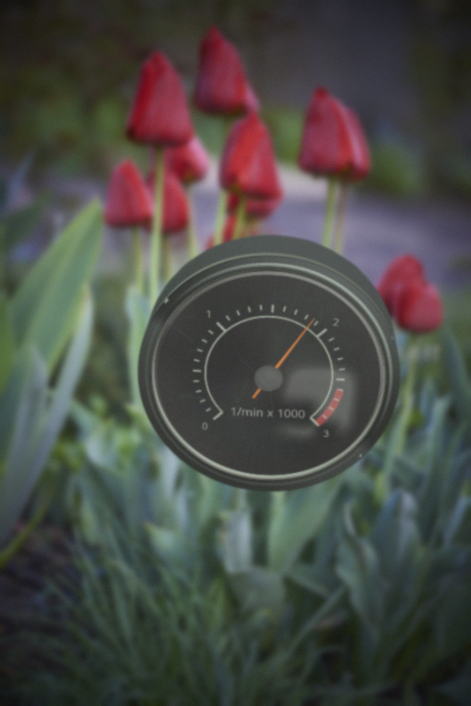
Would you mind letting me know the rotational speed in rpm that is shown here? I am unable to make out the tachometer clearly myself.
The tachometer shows 1850 rpm
